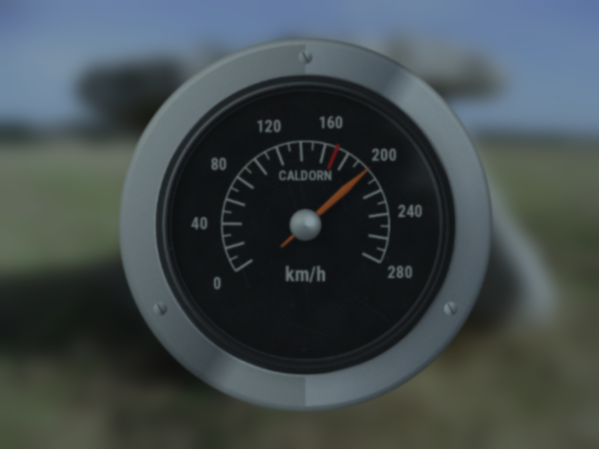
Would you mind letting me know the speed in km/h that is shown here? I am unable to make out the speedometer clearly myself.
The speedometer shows 200 km/h
